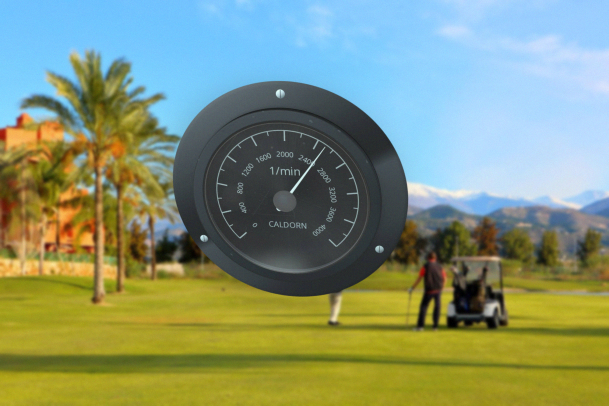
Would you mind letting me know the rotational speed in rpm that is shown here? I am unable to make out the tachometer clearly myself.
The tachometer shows 2500 rpm
